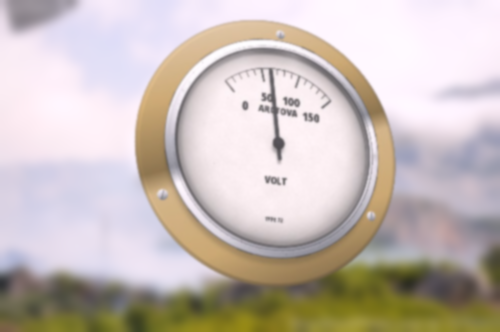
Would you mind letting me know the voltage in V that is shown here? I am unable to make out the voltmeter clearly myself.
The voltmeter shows 60 V
